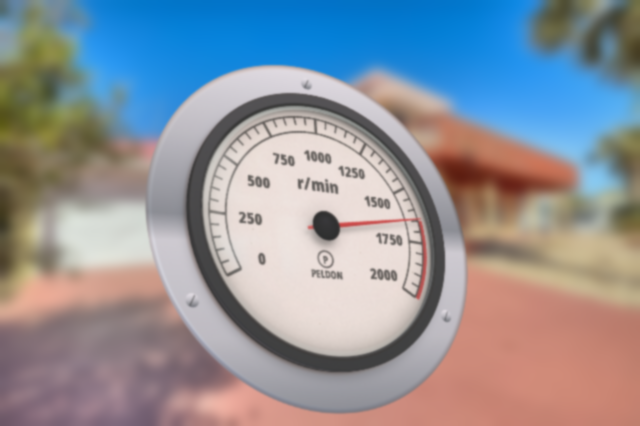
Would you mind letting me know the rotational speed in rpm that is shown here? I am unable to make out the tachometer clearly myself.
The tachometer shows 1650 rpm
